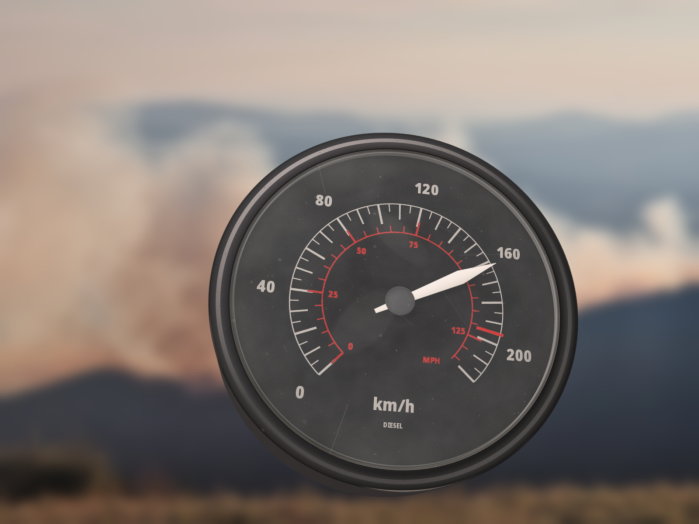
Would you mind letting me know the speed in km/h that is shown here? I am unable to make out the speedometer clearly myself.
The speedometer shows 162.5 km/h
